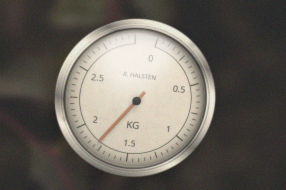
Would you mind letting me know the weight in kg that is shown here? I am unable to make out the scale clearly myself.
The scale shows 1.8 kg
